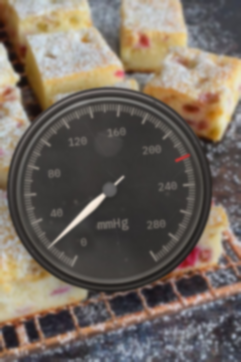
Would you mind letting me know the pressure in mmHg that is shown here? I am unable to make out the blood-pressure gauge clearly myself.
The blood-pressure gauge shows 20 mmHg
